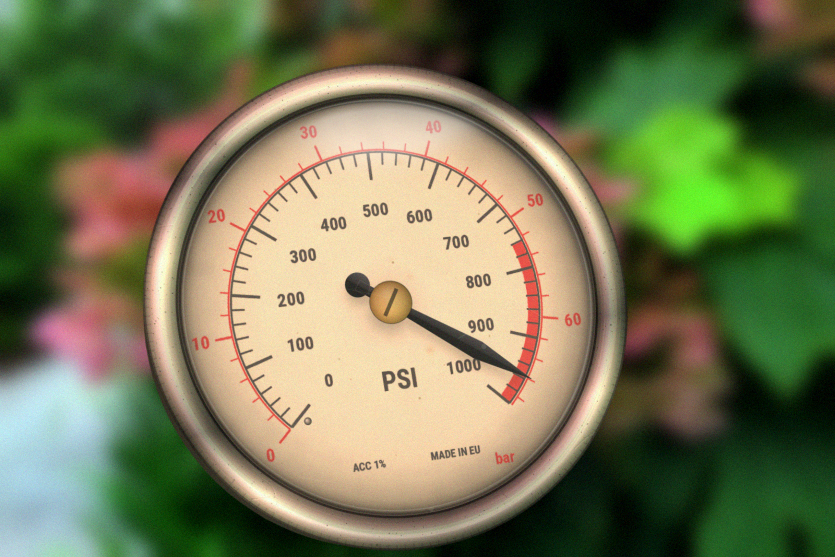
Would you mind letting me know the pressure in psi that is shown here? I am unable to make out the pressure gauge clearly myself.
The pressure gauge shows 960 psi
